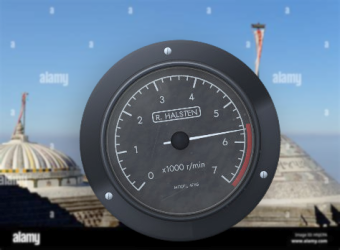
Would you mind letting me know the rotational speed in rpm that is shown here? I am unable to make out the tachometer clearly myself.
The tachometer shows 5700 rpm
